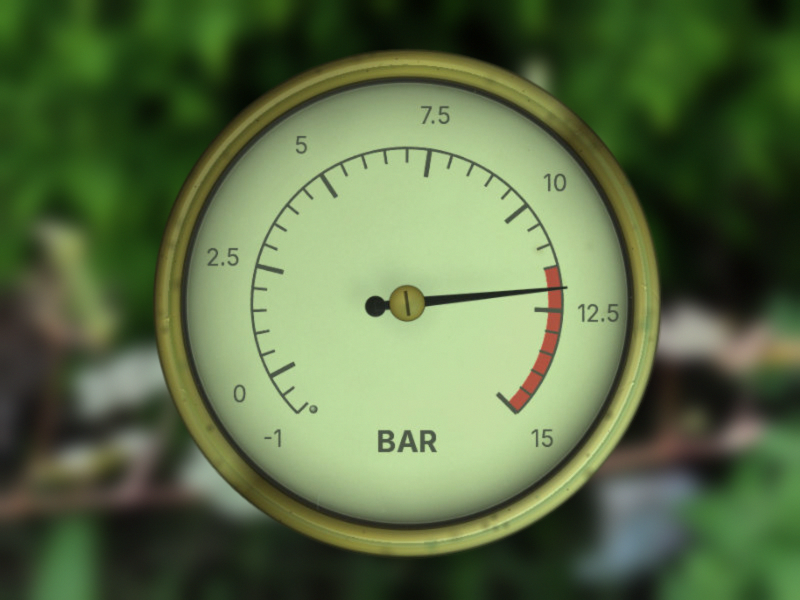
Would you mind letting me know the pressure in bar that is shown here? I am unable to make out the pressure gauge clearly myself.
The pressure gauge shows 12 bar
